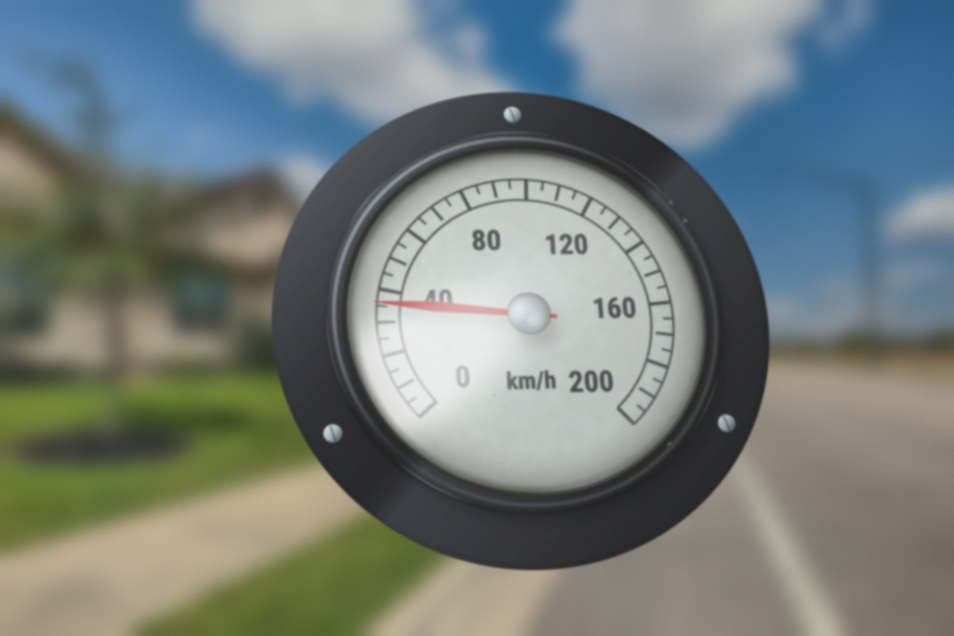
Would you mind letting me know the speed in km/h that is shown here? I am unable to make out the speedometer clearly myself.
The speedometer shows 35 km/h
